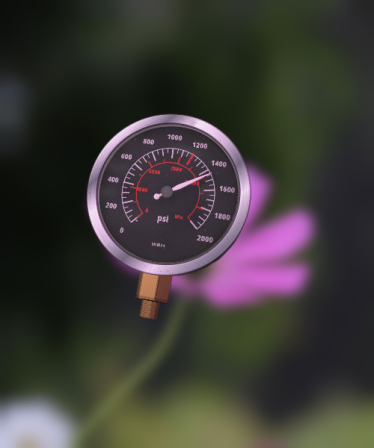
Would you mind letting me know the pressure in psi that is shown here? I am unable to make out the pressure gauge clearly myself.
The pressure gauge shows 1450 psi
